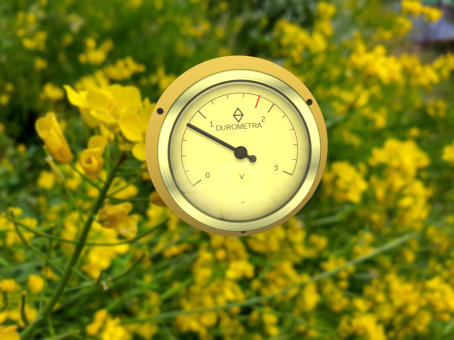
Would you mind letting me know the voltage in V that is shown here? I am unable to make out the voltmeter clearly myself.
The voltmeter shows 0.8 V
